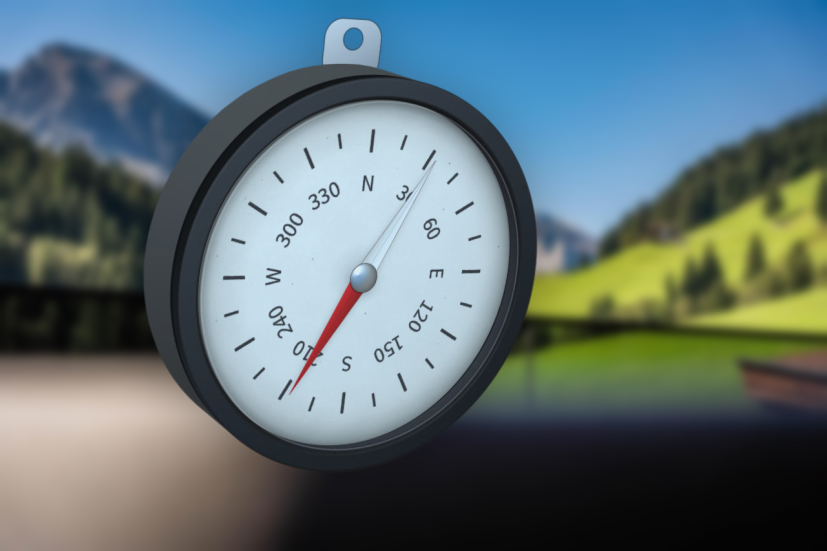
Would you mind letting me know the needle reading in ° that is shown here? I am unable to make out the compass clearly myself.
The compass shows 210 °
